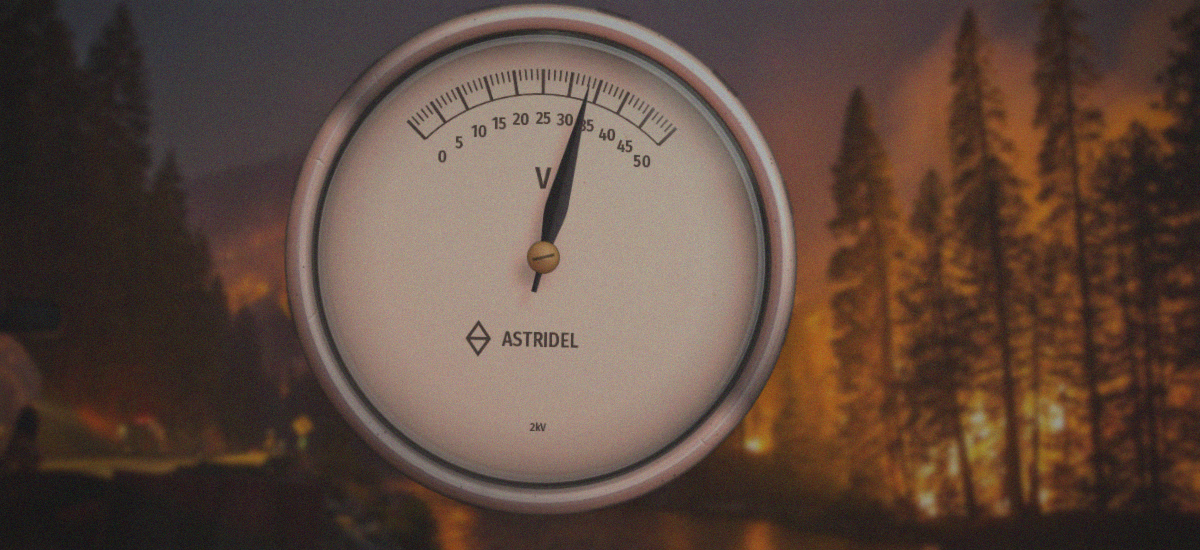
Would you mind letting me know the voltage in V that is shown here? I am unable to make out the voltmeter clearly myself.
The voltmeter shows 33 V
